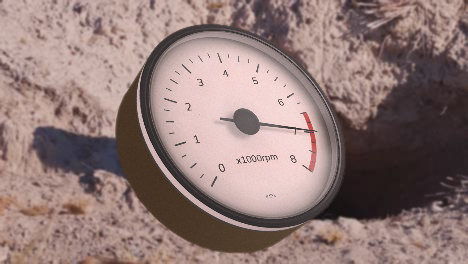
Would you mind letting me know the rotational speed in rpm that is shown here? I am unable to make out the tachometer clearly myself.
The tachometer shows 7000 rpm
